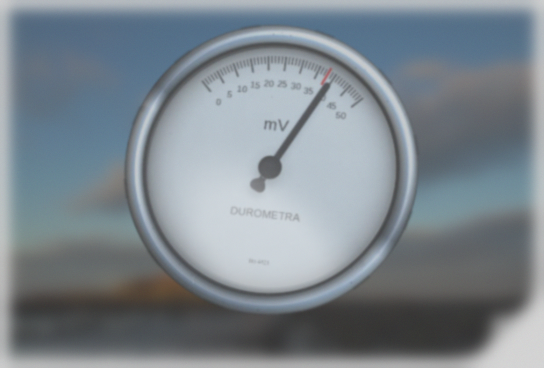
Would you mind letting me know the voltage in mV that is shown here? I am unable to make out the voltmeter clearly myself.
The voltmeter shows 40 mV
